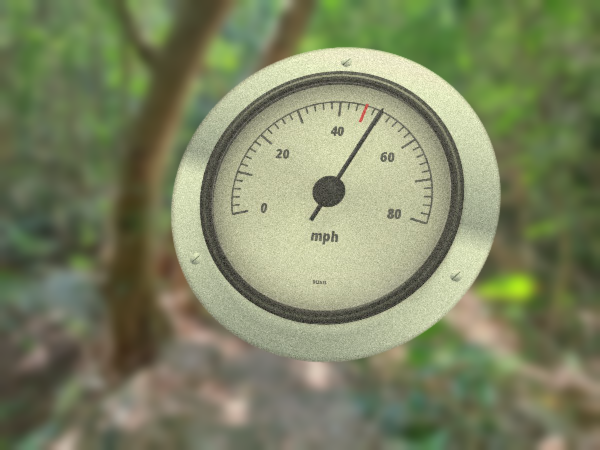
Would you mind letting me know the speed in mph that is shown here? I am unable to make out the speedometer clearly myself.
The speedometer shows 50 mph
